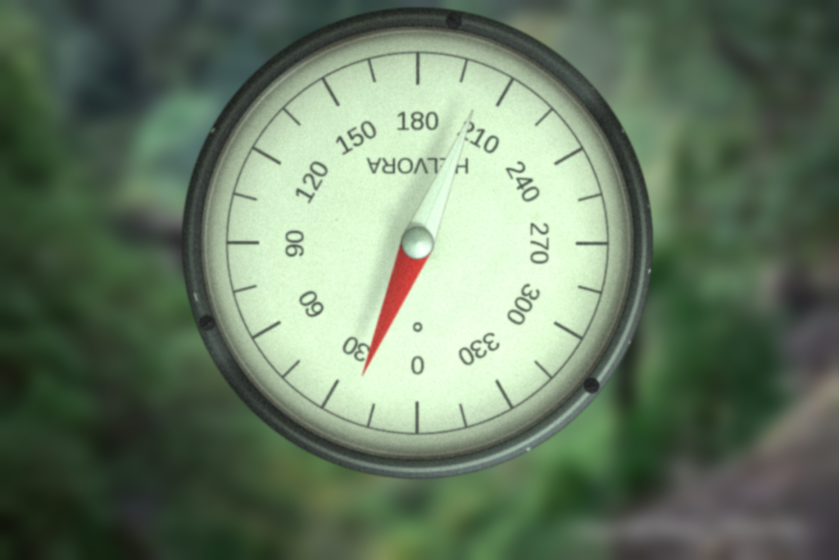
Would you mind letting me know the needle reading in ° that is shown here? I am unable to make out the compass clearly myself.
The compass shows 22.5 °
